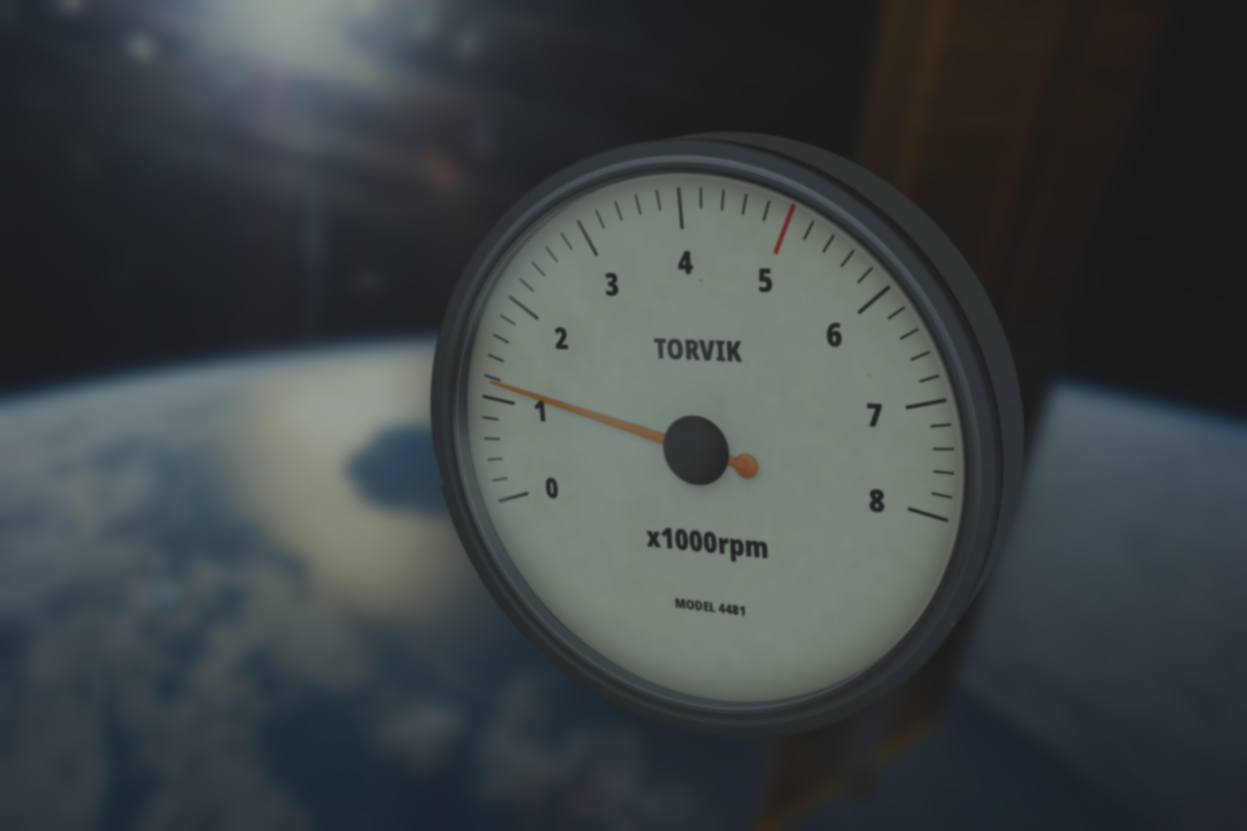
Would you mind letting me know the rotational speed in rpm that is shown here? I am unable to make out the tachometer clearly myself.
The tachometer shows 1200 rpm
